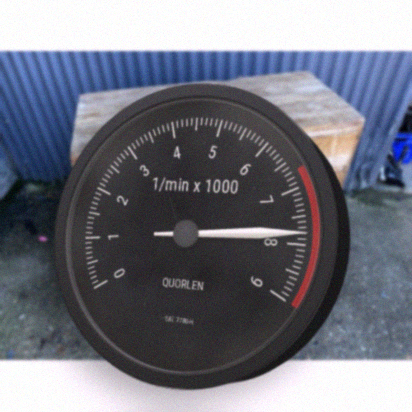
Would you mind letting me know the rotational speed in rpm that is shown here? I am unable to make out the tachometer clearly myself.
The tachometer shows 7800 rpm
